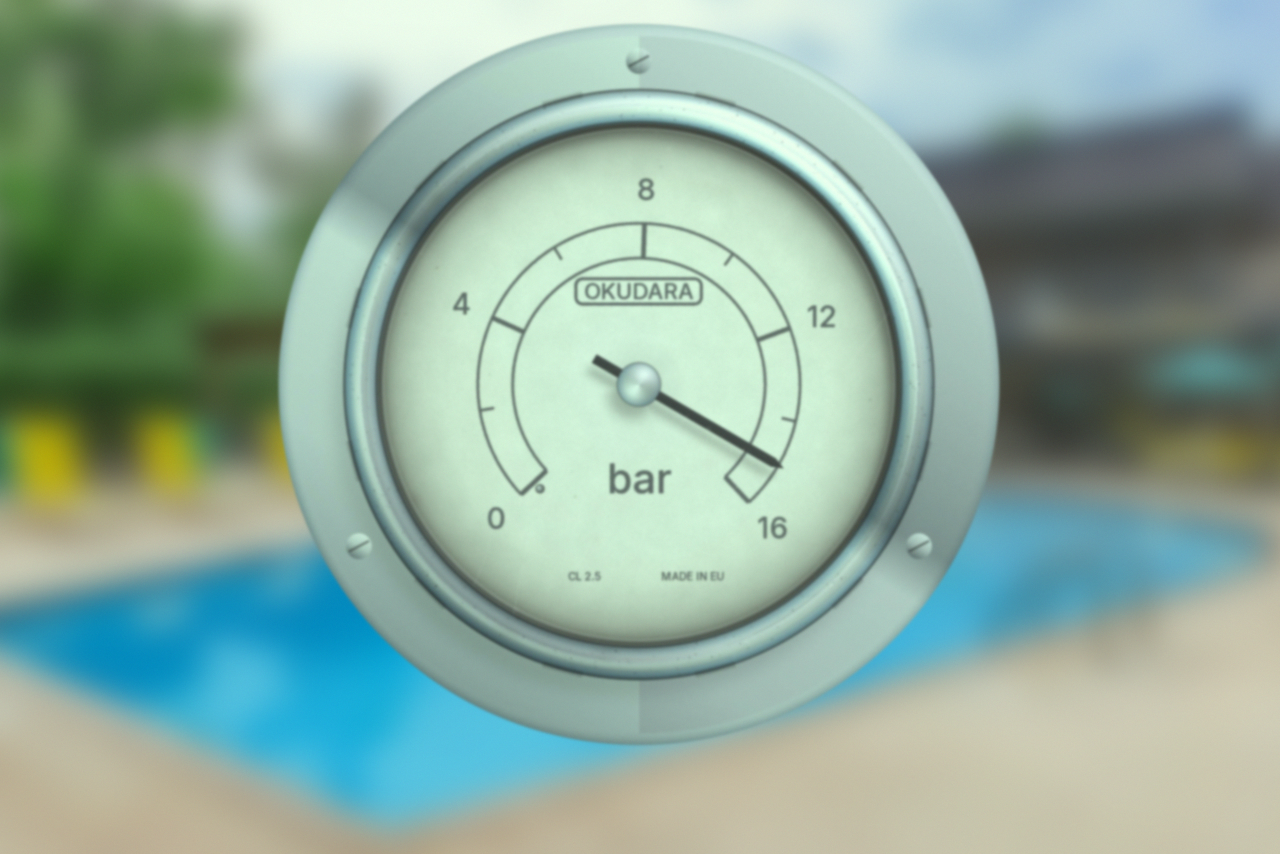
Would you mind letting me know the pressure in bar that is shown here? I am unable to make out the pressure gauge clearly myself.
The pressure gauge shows 15 bar
